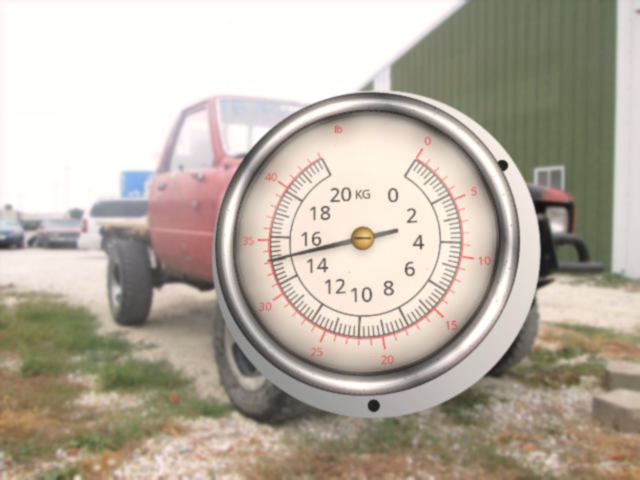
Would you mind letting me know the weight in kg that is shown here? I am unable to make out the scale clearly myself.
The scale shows 15 kg
